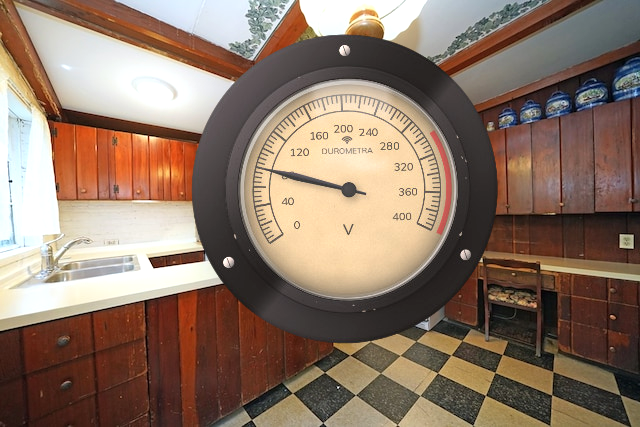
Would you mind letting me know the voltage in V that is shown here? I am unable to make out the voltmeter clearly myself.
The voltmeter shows 80 V
